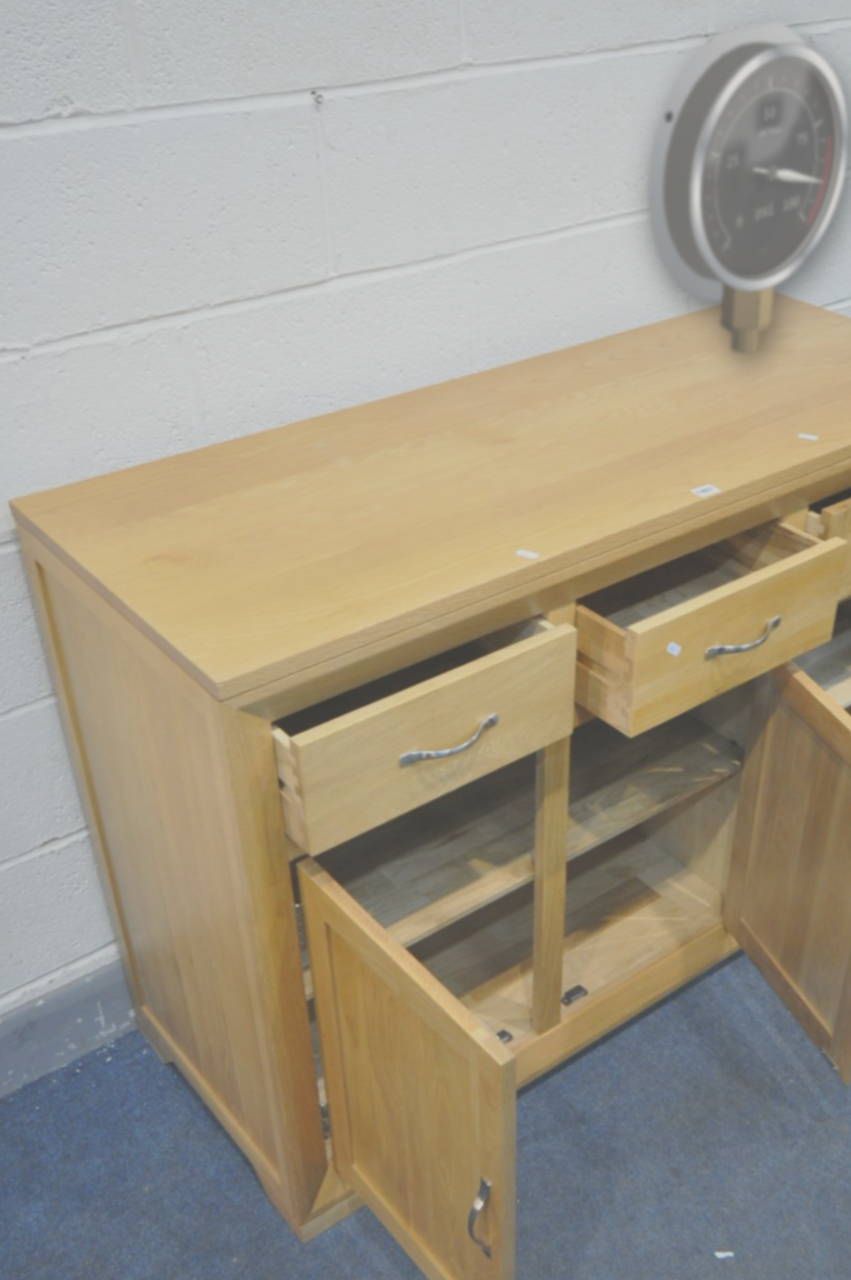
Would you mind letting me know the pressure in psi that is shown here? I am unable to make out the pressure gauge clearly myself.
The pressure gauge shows 90 psi
